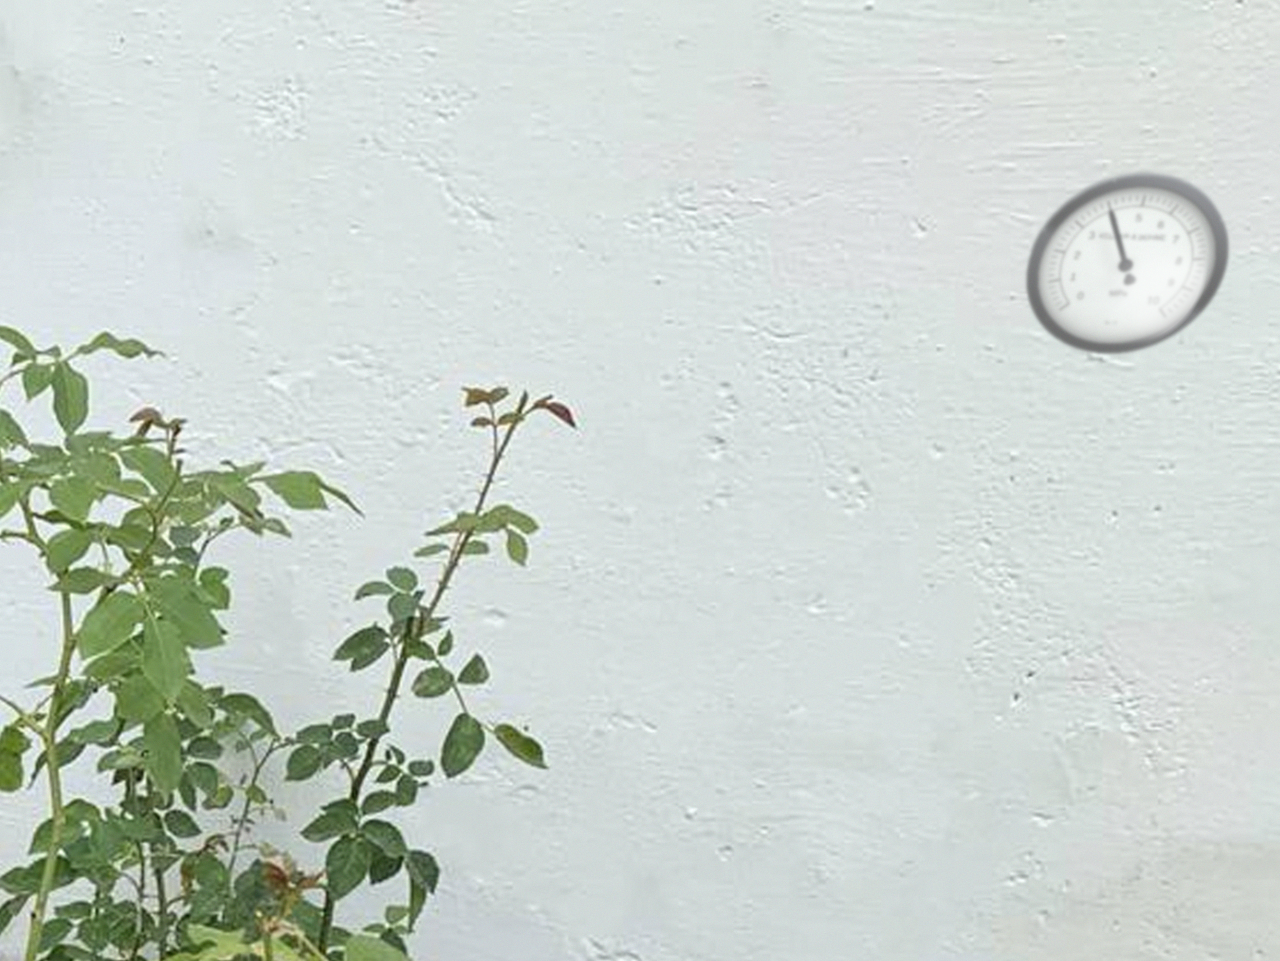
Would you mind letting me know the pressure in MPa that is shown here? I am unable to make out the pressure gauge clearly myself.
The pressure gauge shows 4 MPa
